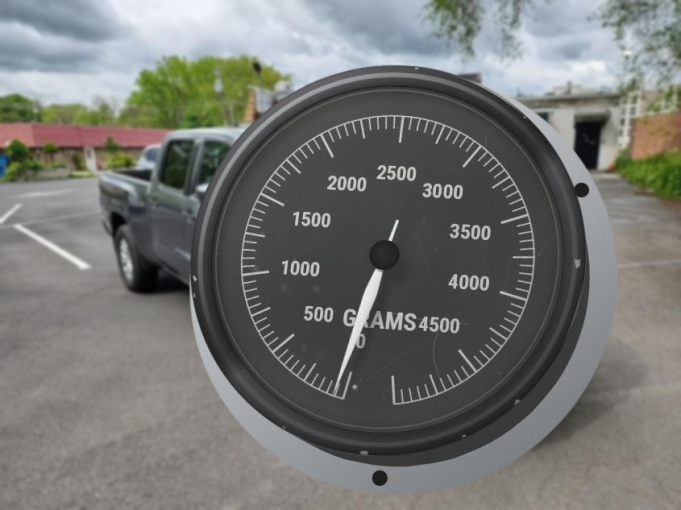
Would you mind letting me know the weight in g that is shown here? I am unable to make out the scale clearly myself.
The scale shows 50 g
